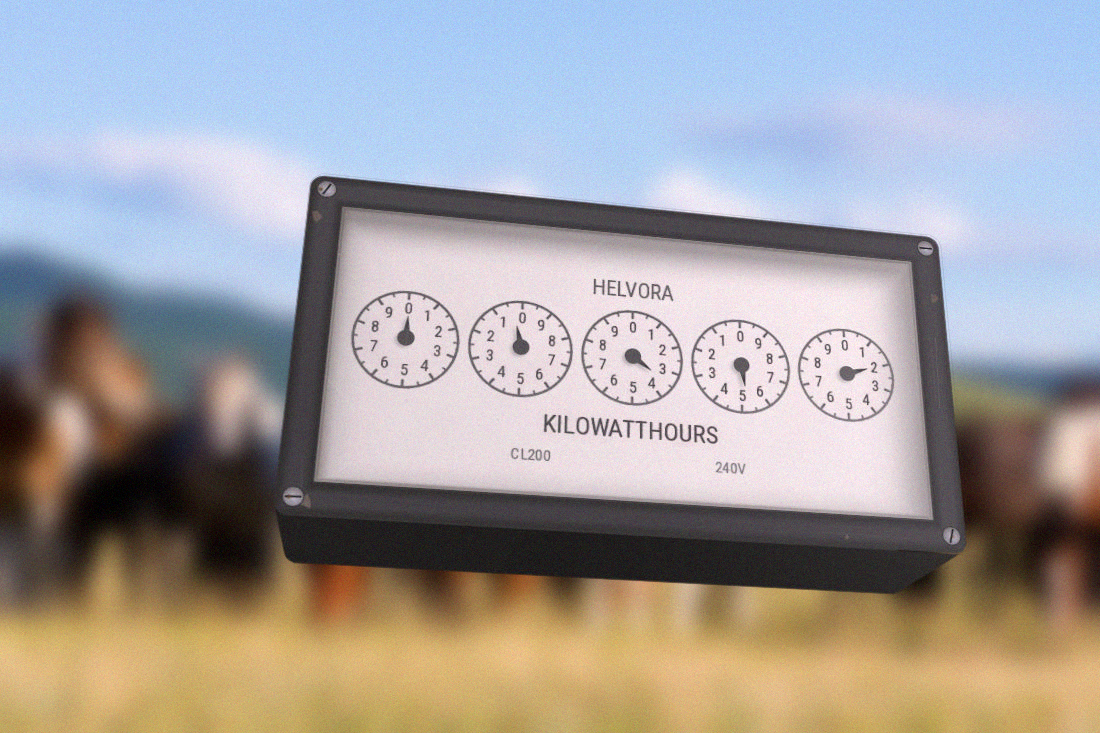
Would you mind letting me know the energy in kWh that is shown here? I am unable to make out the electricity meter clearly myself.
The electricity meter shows 352 kWh
